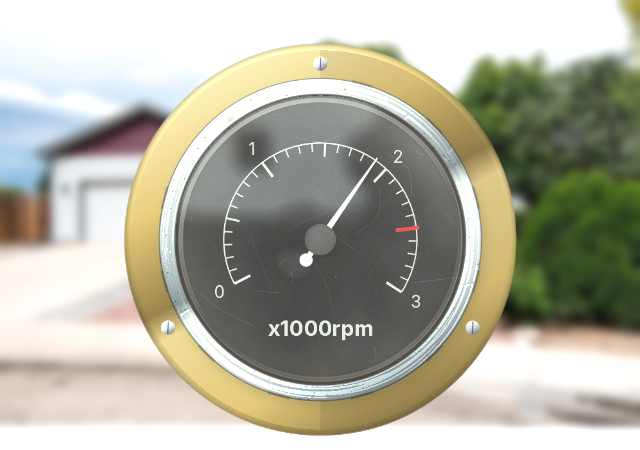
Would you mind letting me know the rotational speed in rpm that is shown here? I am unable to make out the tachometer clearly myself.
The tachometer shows 1900 rpm
